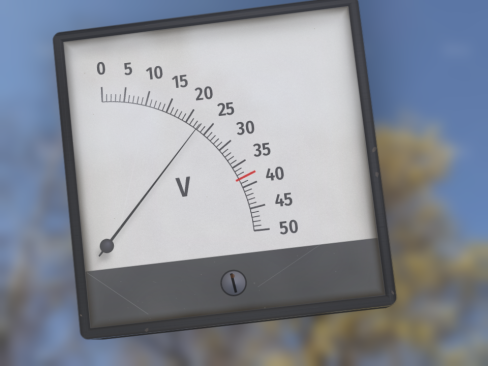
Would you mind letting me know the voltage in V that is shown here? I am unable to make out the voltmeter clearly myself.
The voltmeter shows 23 V
